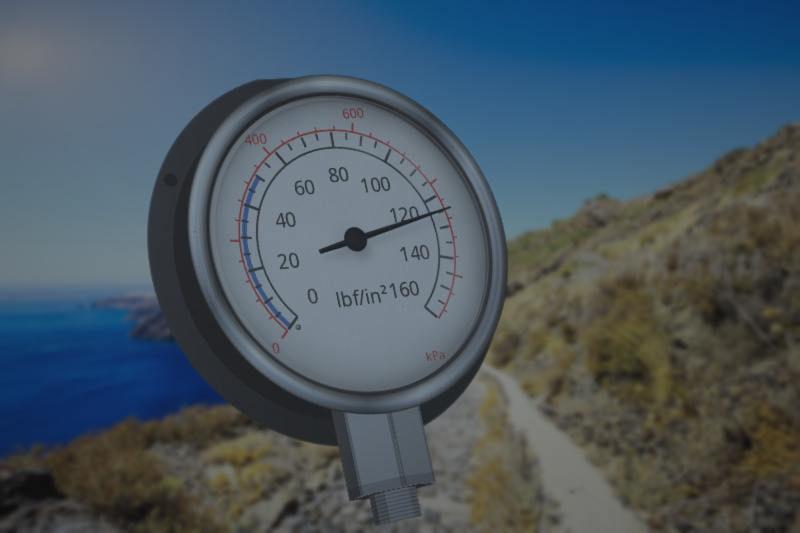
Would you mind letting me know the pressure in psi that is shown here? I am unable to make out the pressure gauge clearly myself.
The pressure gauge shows 125 psi
